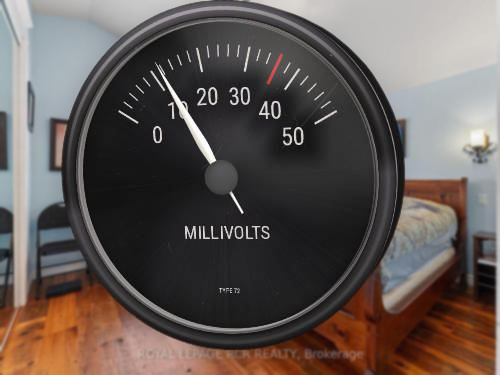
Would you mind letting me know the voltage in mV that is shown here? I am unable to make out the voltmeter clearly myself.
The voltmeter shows 12 mV
